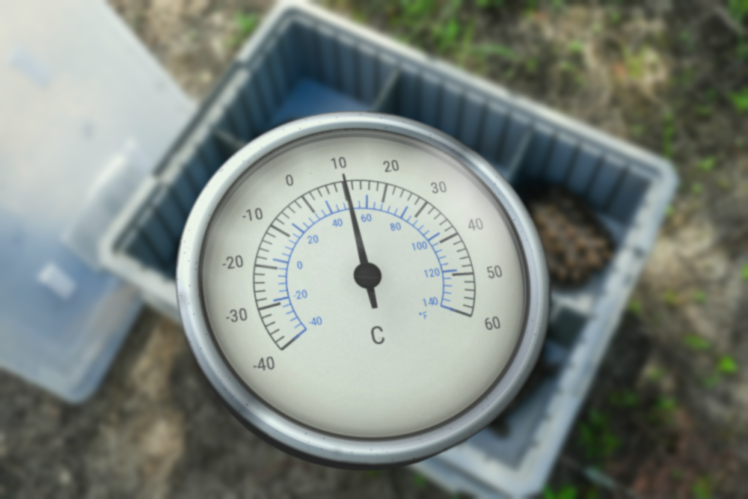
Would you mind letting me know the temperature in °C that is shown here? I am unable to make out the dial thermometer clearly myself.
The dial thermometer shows 10 °C
